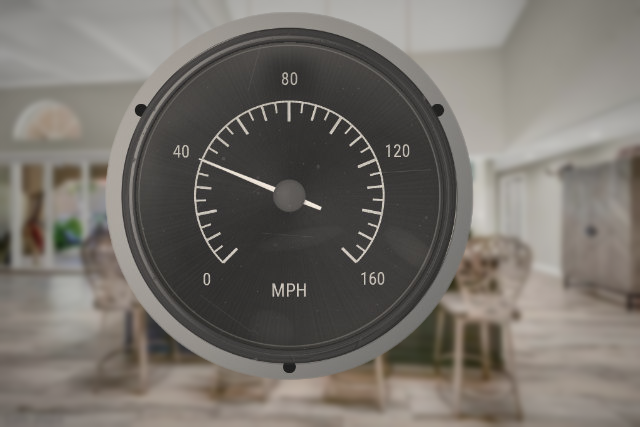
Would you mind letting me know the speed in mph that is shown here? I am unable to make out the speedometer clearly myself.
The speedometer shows 40 mph
